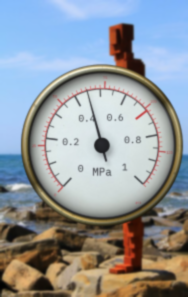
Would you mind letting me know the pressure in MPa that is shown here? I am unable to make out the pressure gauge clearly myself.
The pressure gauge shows 0.45 MPa
